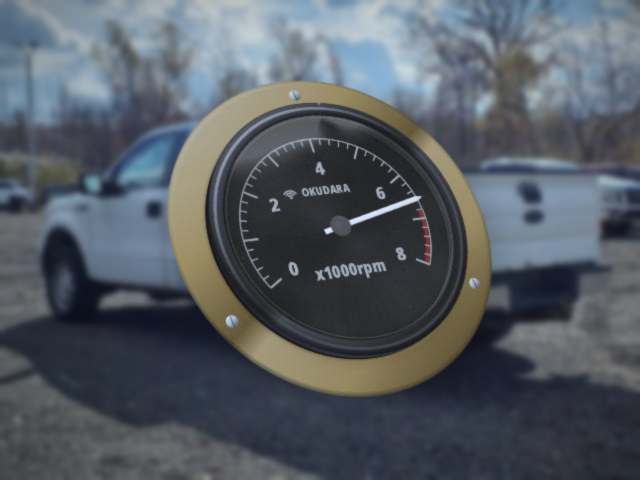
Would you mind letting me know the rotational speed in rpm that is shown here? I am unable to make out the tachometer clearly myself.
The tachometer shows 6600 rpm
